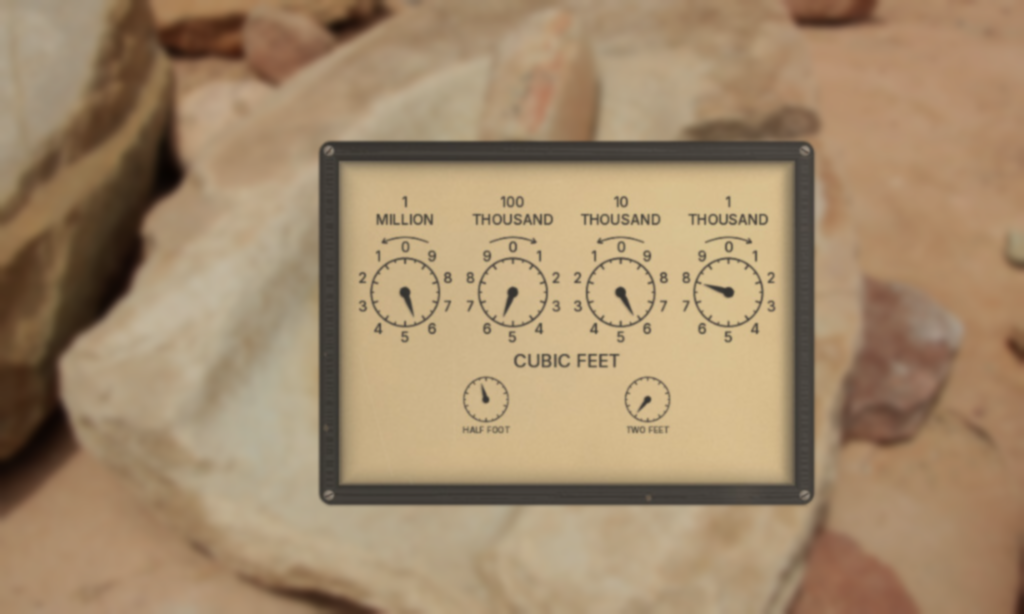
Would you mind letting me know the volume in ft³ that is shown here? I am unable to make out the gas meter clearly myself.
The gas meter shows 555800 ft³
